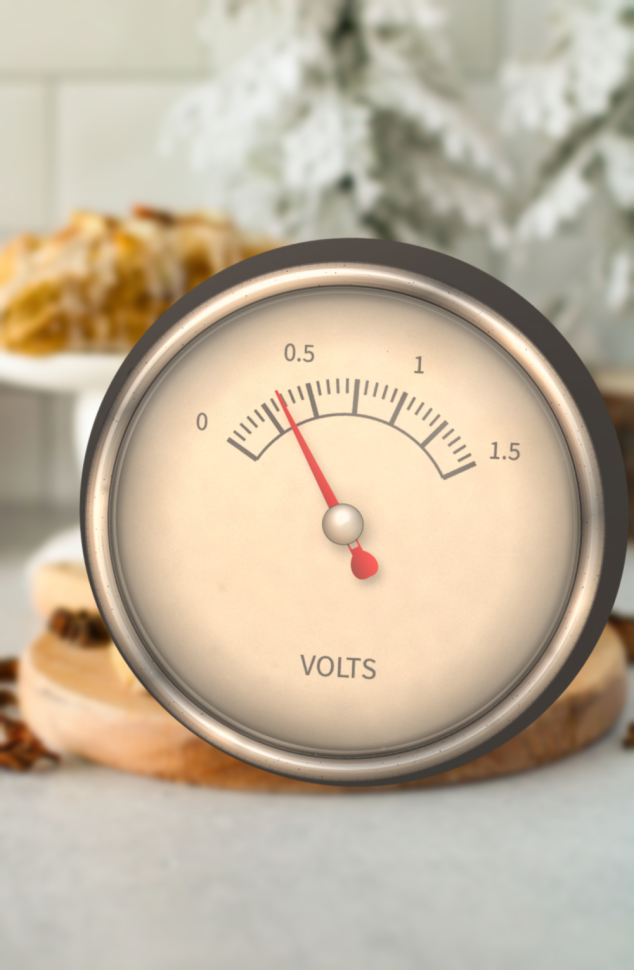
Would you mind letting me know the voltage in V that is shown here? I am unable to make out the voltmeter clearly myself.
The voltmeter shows 0.35 V
